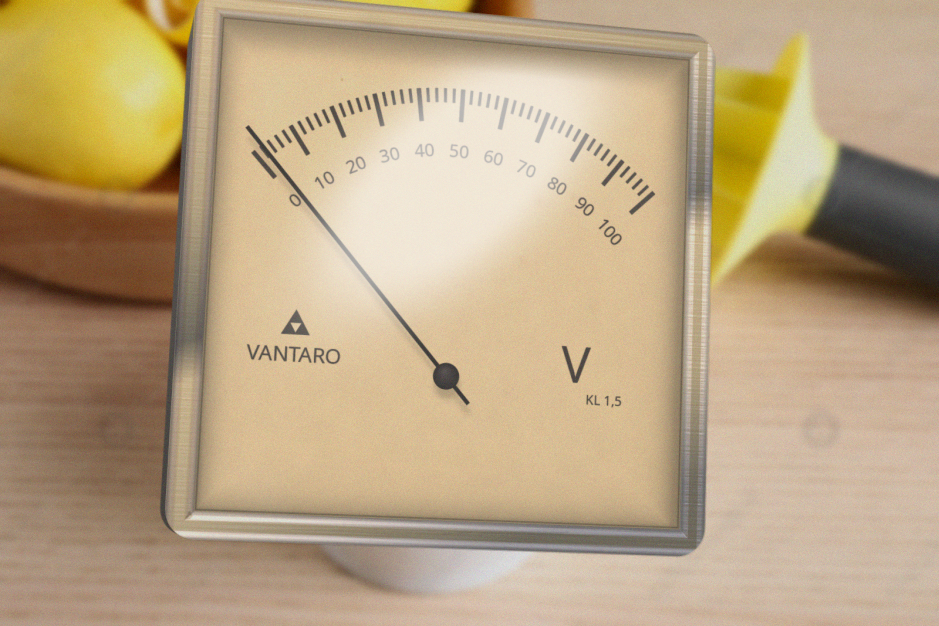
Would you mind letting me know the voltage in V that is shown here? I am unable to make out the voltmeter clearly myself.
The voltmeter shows 2 V
